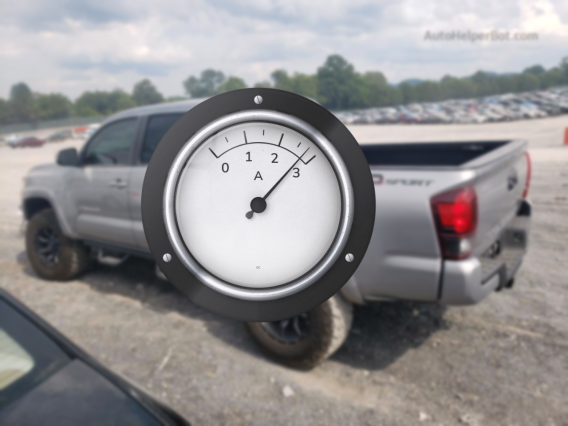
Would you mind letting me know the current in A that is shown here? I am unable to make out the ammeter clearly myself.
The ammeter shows 2.75 A
